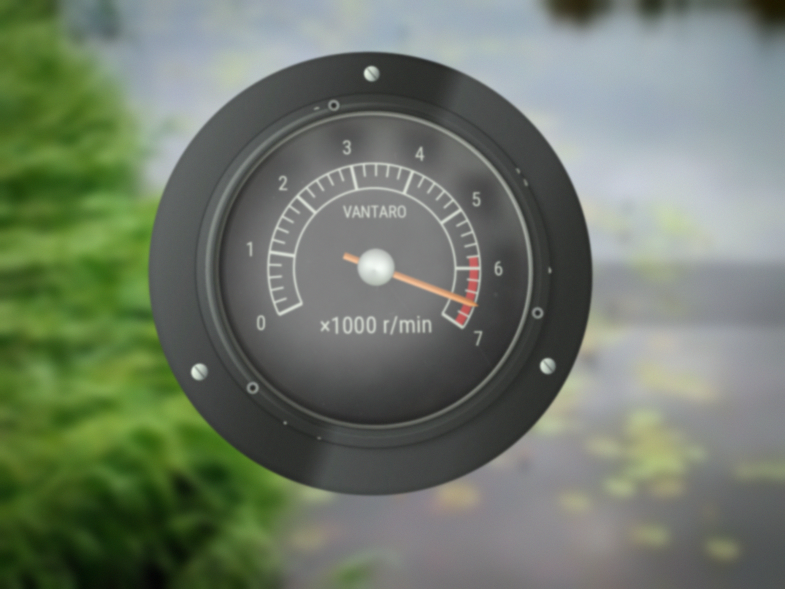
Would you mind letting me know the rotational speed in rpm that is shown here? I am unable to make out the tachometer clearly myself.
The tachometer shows 6600 rpm
